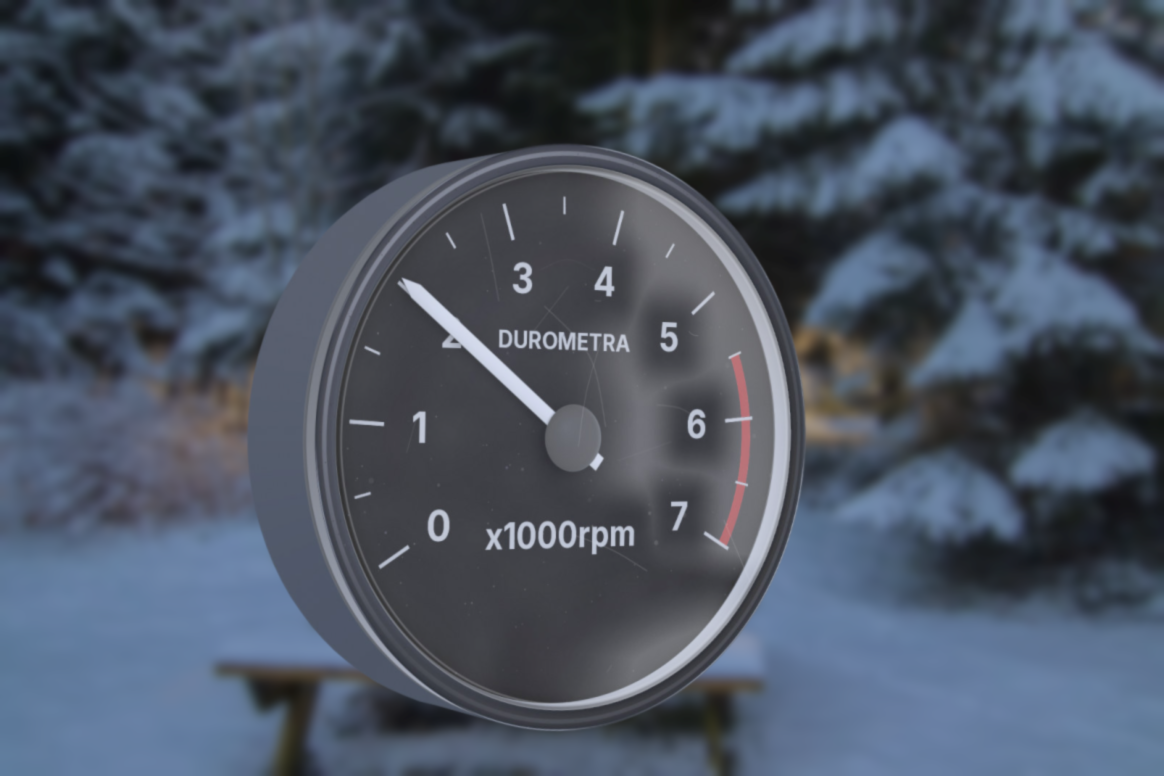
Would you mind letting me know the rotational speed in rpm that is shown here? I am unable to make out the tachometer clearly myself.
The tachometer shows 2000 rpm
